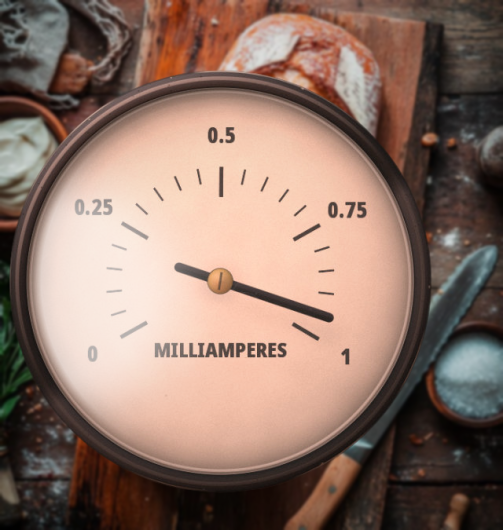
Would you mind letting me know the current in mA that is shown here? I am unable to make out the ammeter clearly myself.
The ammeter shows 0.95 mA
